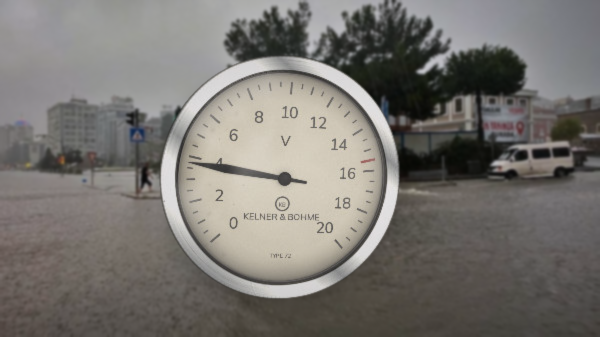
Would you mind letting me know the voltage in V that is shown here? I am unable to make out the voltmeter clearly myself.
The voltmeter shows 3.75 V
